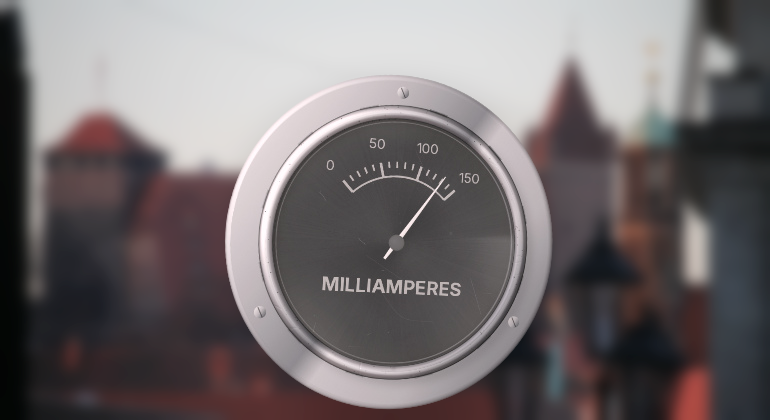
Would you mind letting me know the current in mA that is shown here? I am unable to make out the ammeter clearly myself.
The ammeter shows 130 mA
